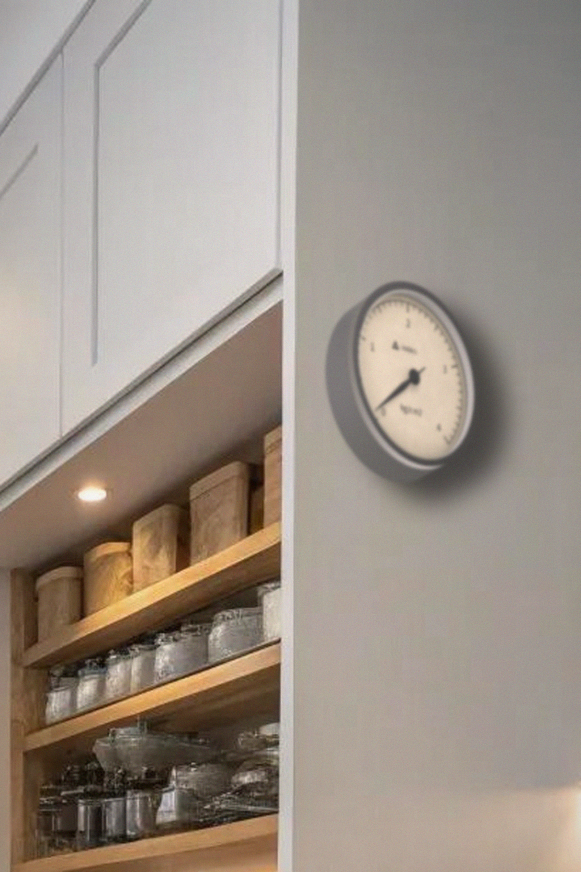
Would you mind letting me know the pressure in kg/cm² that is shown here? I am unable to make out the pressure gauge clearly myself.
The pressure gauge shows 0.1 kg/cm²
